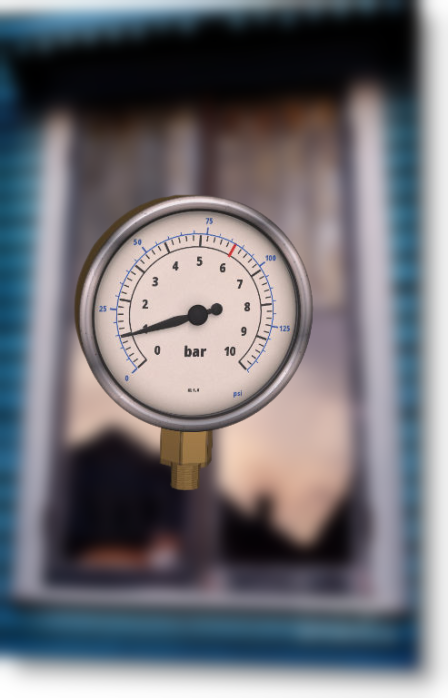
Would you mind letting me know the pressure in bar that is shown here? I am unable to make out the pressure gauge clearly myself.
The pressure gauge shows 1 bar
